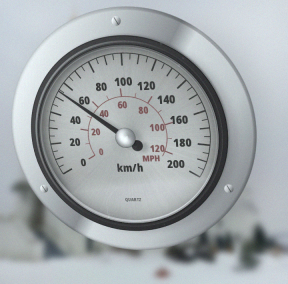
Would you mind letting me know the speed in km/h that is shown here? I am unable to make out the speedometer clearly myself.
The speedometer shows 55 km/h
